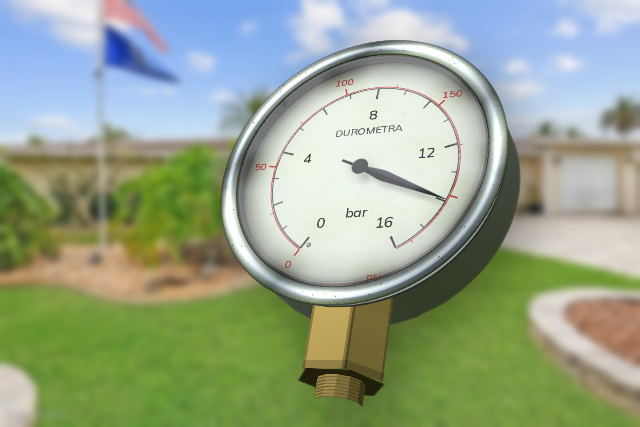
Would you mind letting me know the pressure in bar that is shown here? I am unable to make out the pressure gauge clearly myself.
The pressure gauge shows 14 bar
